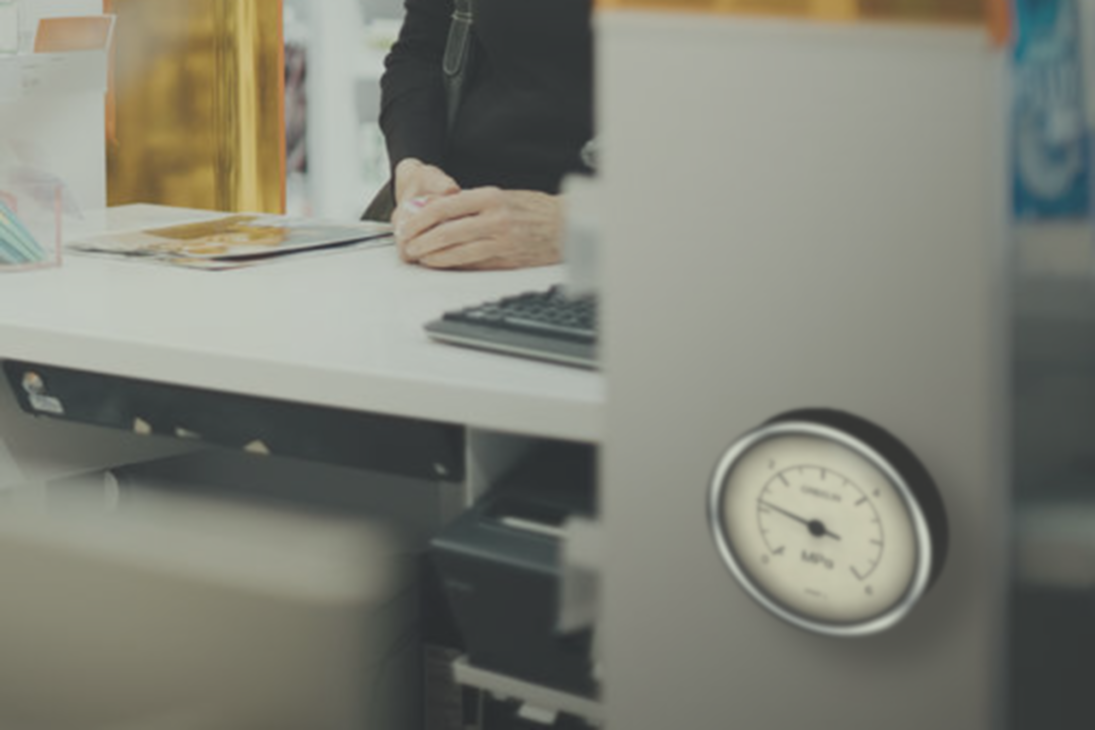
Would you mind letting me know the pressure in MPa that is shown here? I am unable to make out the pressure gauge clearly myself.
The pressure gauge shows 1.25 MPa
